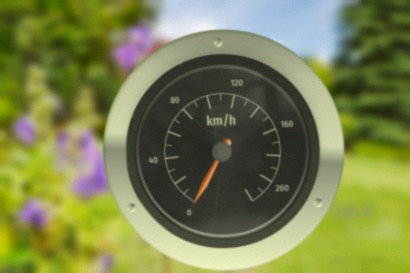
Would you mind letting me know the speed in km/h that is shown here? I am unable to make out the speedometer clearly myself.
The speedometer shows 0 km/h
